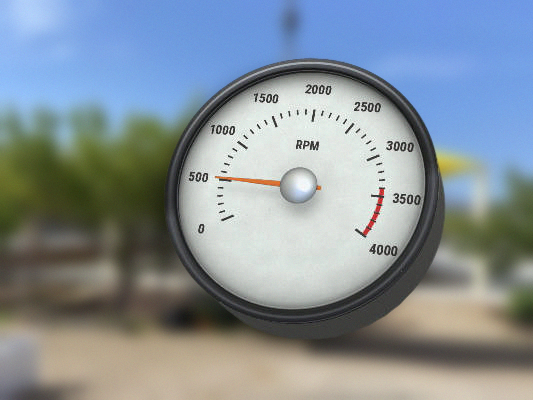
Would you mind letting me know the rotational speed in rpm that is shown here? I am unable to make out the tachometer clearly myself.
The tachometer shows 500 rpm
